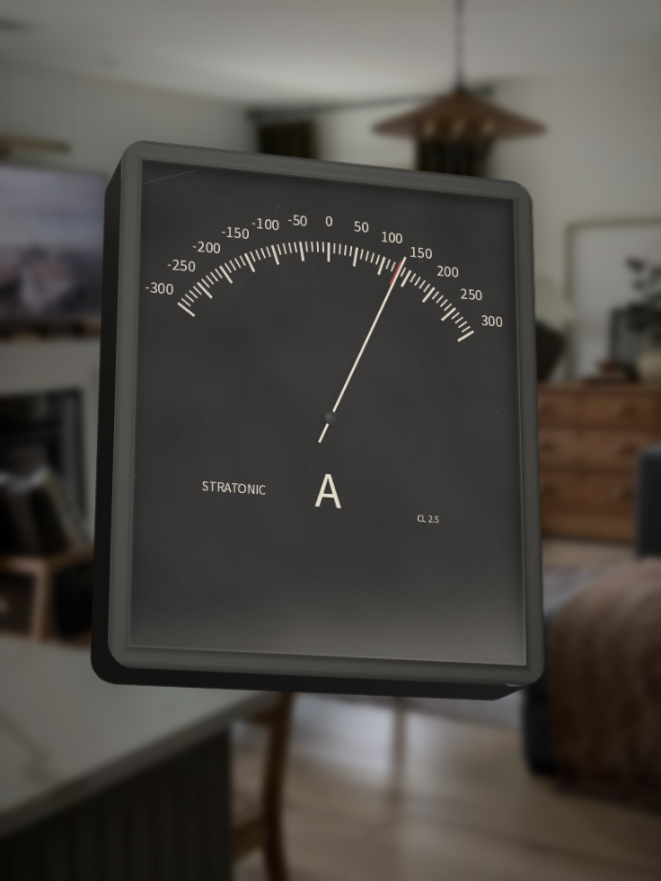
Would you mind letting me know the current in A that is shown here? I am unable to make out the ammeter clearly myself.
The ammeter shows 130 A
